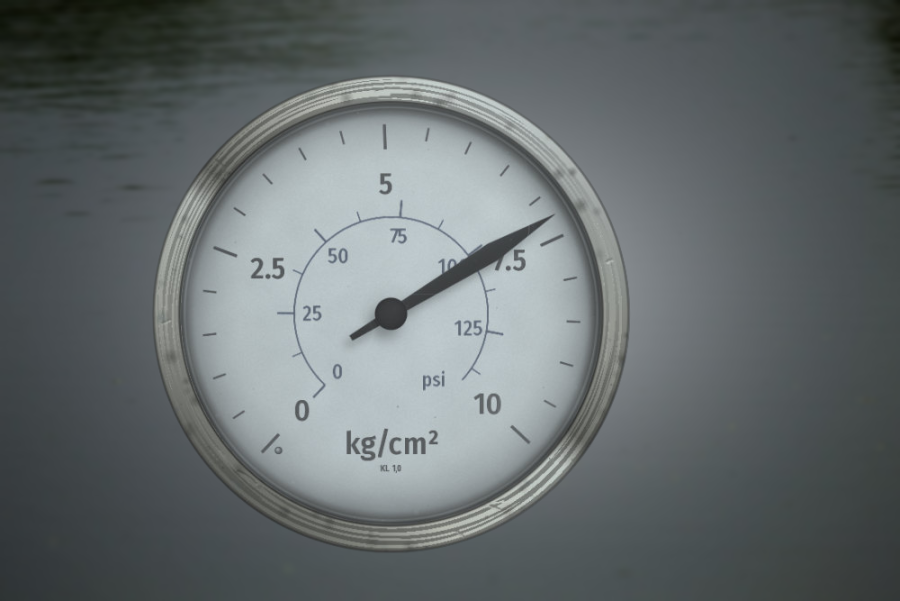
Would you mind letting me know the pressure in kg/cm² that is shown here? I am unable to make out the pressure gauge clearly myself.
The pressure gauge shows 7.25 kg/cm²
